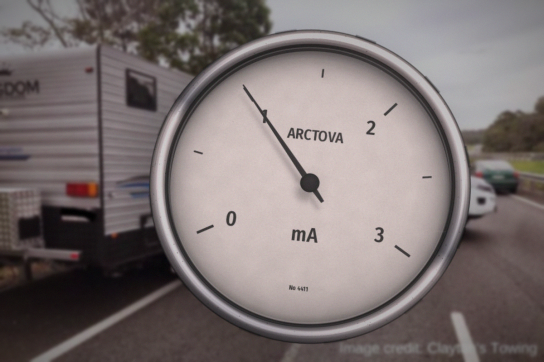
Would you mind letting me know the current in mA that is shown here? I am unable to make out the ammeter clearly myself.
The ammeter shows 1 mA
